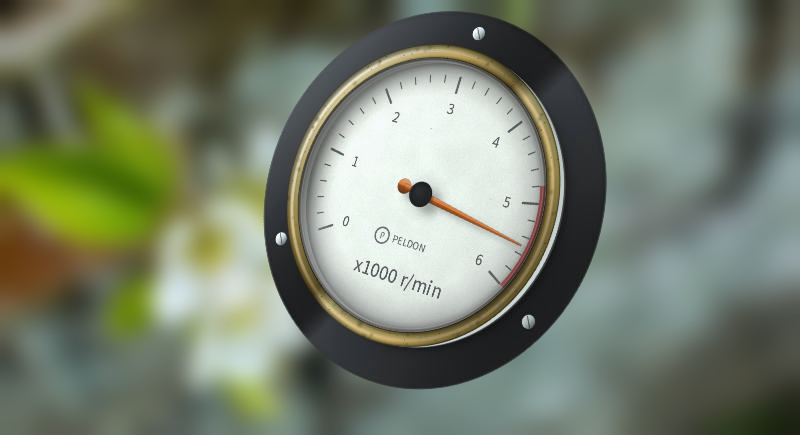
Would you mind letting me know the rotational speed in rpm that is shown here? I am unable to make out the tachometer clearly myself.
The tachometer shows 5500 rpm
